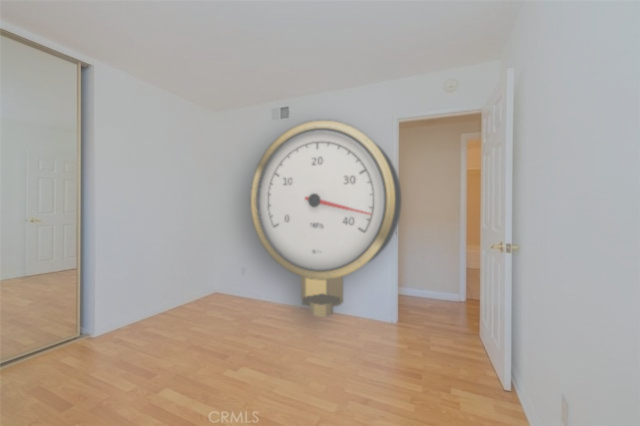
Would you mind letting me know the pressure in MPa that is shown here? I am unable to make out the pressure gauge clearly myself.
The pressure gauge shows 37 MPa
